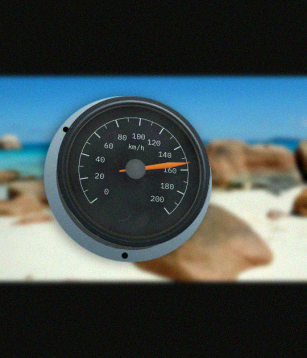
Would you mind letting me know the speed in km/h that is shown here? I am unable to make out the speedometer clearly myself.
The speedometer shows 155 km/h
